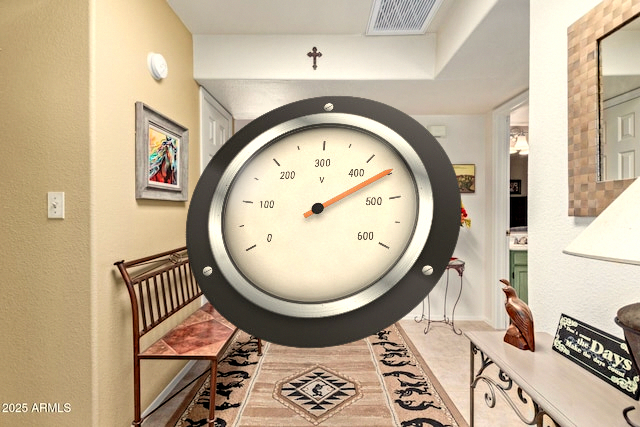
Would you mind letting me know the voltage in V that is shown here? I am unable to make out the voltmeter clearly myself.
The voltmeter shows 450 V
